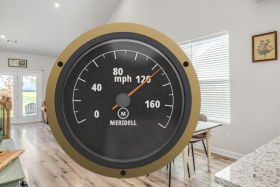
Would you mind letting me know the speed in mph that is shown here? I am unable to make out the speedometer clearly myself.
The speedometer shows 125 mph
